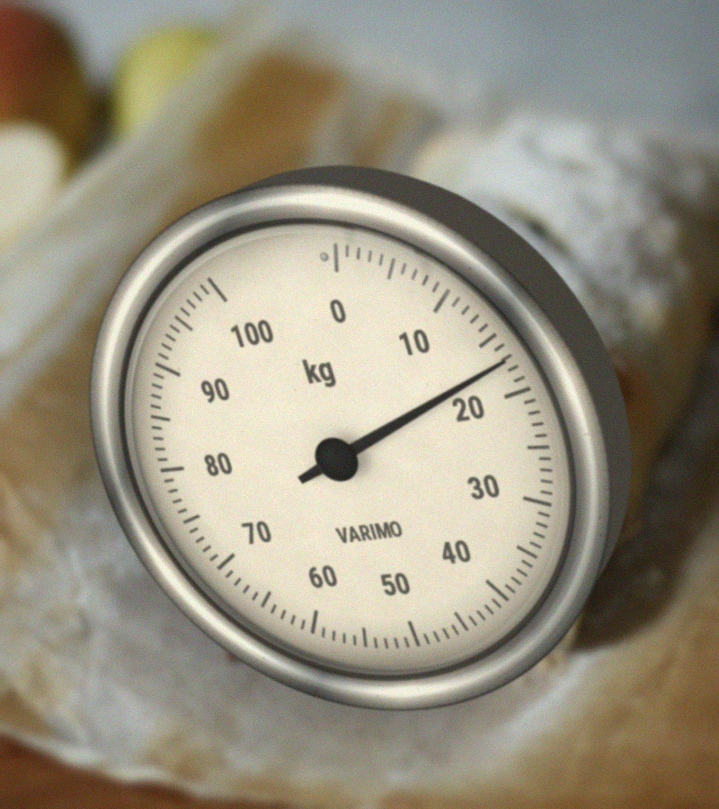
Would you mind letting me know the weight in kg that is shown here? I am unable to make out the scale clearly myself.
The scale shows 17 kg
